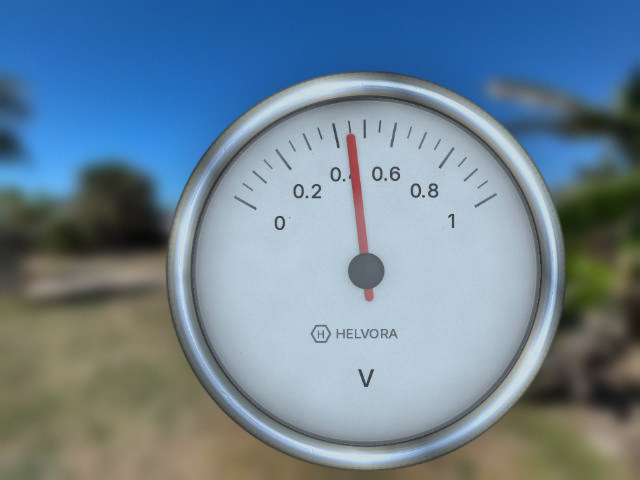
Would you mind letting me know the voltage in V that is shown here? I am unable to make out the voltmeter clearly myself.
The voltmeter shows 0.45 V
